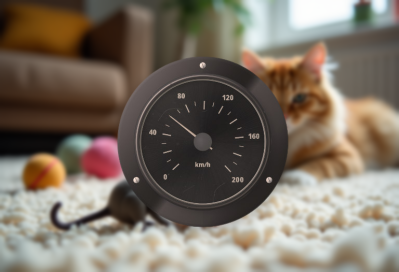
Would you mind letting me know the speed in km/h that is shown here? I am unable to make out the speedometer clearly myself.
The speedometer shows 60 km/h
